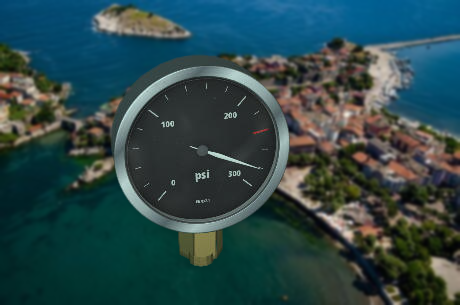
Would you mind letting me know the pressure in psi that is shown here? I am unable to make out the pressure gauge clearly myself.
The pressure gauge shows 280 psi
